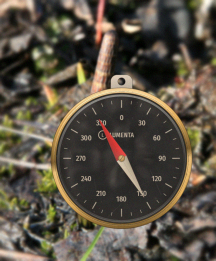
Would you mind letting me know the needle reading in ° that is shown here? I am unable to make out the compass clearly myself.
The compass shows 330 °
